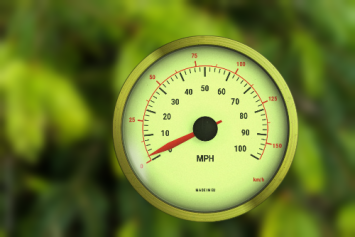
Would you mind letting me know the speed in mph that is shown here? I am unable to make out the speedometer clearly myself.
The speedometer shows 2 mph
